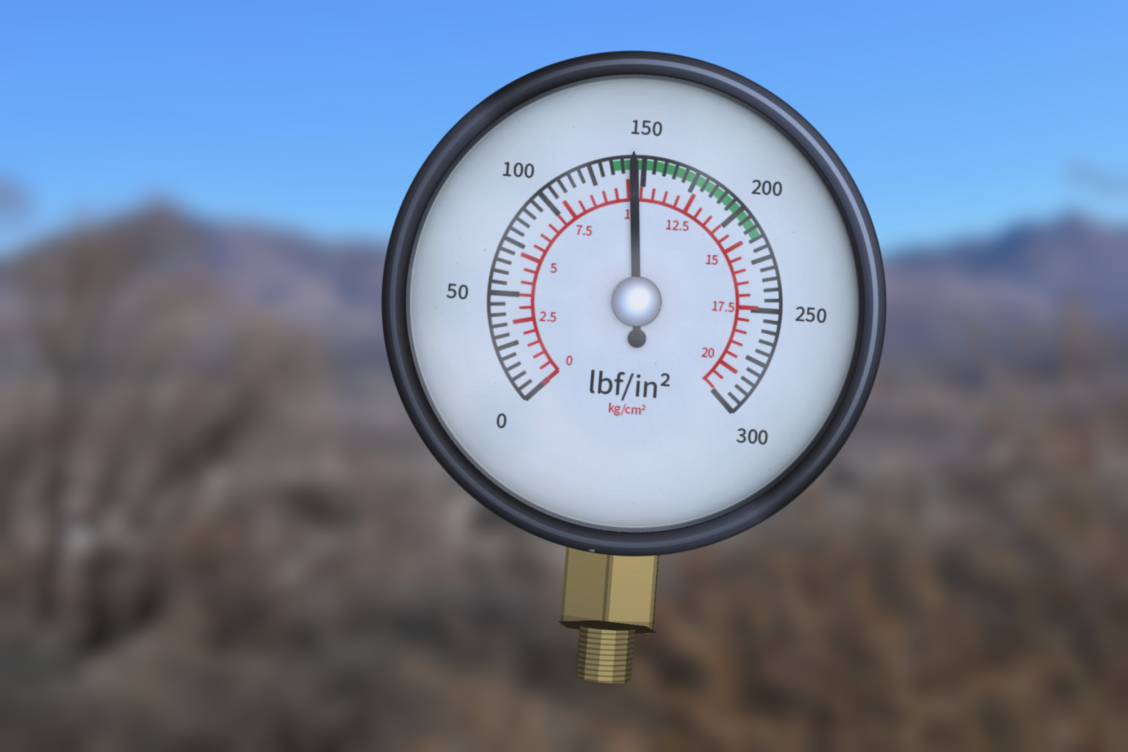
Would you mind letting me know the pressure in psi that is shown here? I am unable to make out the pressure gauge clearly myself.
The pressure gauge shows 145 psi
